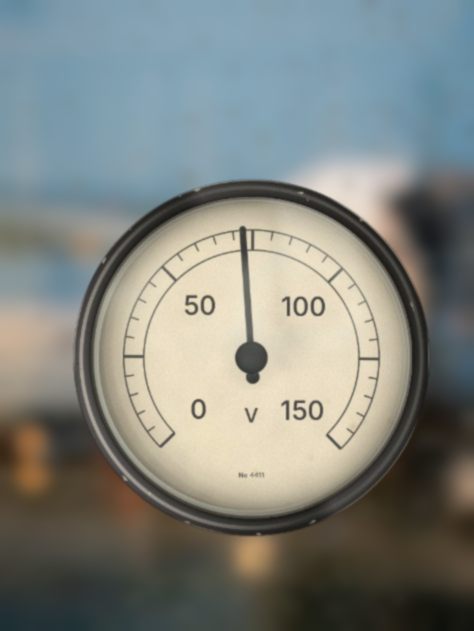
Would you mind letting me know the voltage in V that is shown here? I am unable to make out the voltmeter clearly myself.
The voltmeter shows 72.5 V
